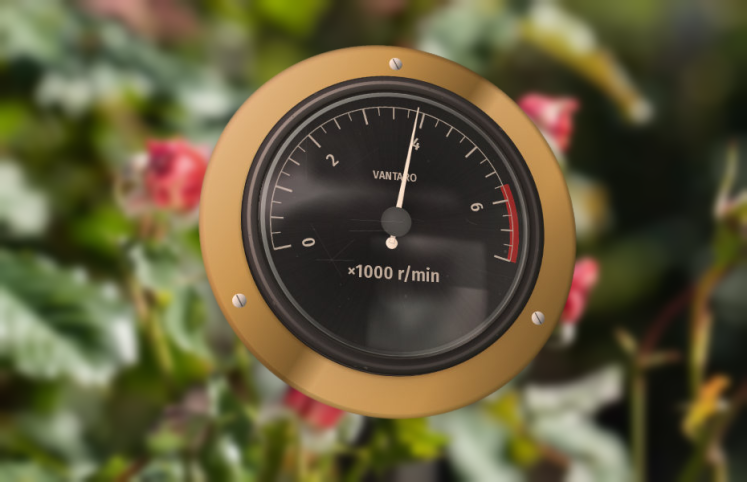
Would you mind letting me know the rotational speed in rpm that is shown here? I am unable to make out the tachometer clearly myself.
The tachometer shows 3875 rpm
